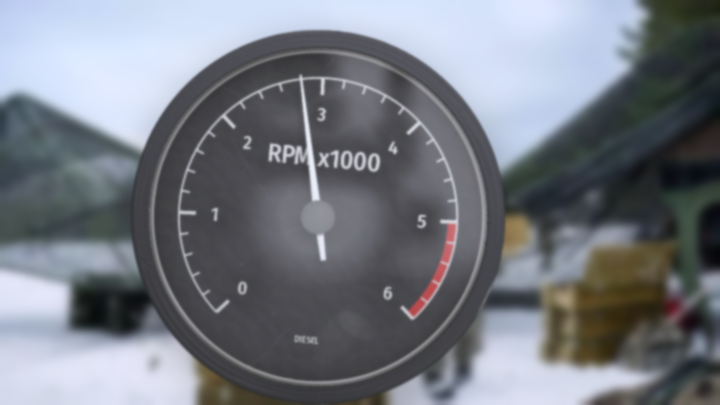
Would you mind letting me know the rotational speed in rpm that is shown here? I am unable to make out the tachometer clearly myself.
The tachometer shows 2800 rpm
